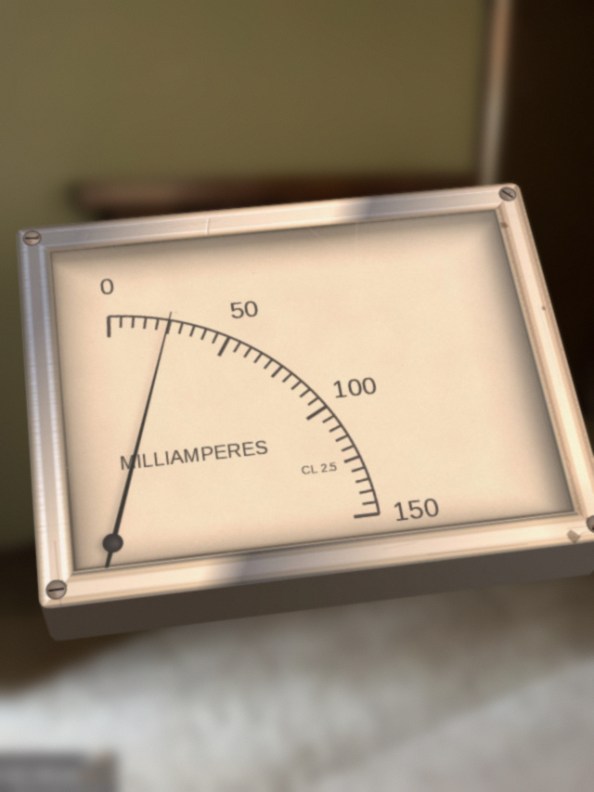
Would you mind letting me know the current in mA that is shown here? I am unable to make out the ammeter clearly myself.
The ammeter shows 25 mA
